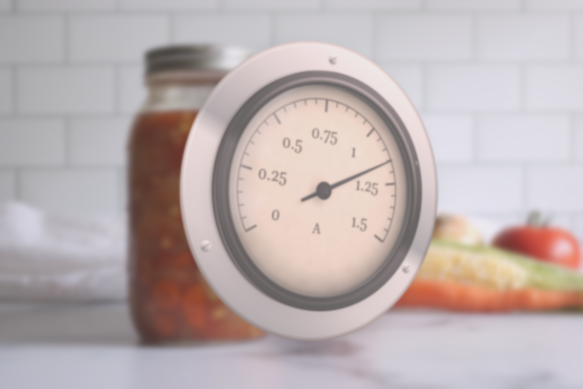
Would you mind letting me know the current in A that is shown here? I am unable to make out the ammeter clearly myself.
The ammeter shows 1.15 A
